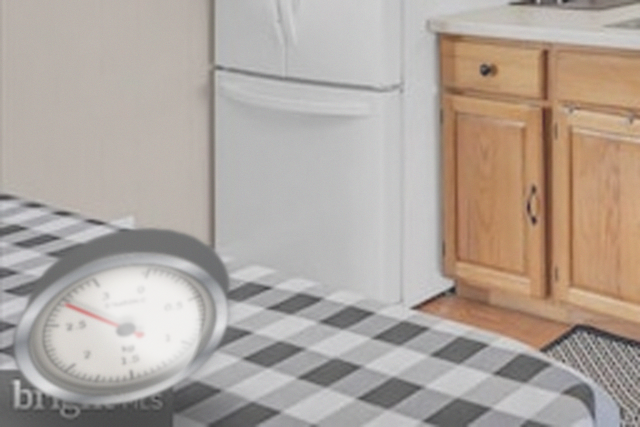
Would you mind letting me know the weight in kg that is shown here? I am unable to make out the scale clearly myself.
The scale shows 2.75 kg
